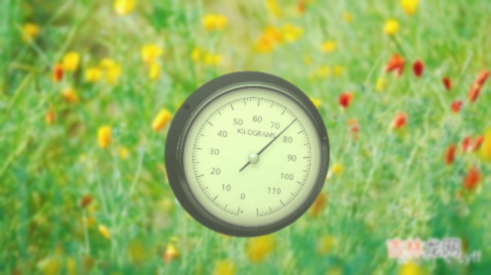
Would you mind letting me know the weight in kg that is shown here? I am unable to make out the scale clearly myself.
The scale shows 75 kg
